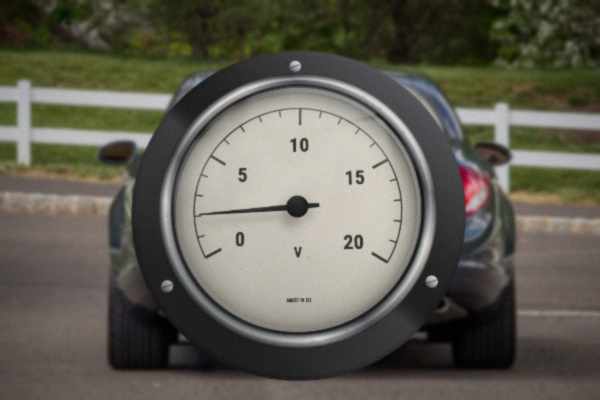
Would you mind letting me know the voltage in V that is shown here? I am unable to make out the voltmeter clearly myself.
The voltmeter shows 2 V
